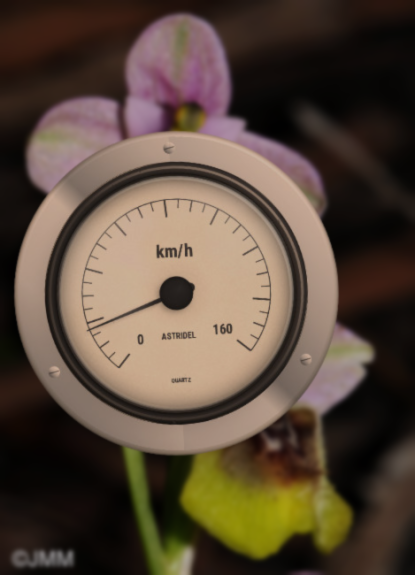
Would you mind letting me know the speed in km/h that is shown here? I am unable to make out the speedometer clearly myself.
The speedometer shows 17.5 km/h
